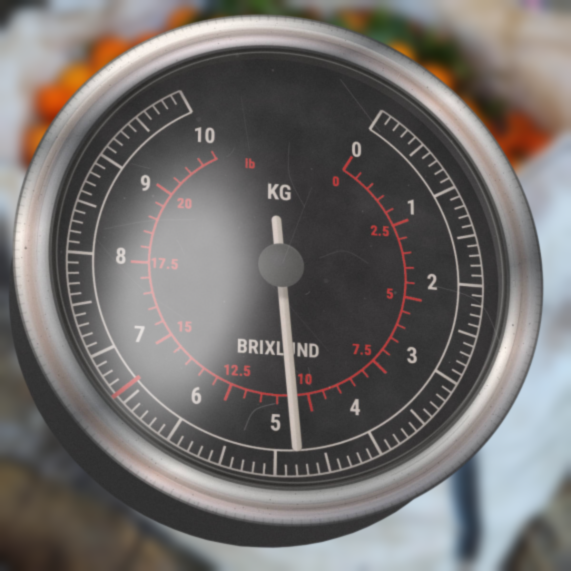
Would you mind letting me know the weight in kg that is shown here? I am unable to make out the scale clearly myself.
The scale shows 4.8 kg
